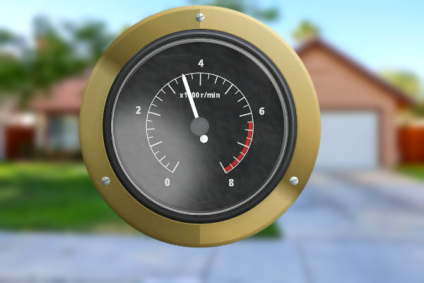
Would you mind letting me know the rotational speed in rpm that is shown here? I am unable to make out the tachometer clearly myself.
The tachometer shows 3500 rpm
